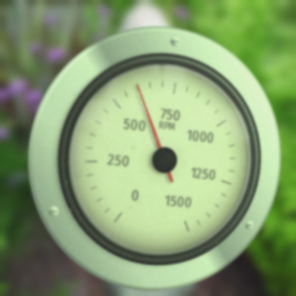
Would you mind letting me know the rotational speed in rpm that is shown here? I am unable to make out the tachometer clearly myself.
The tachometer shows 600 rpm
